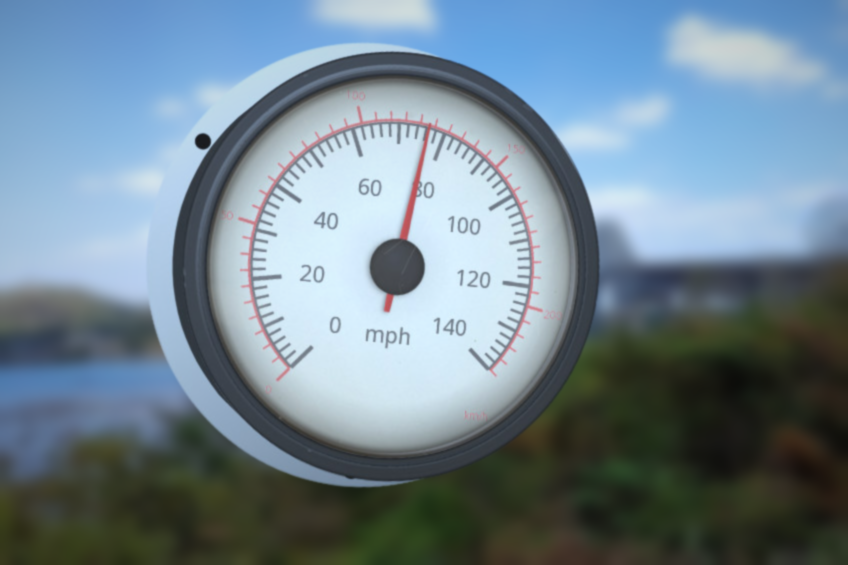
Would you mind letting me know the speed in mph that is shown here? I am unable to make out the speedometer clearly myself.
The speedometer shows 76 mph
